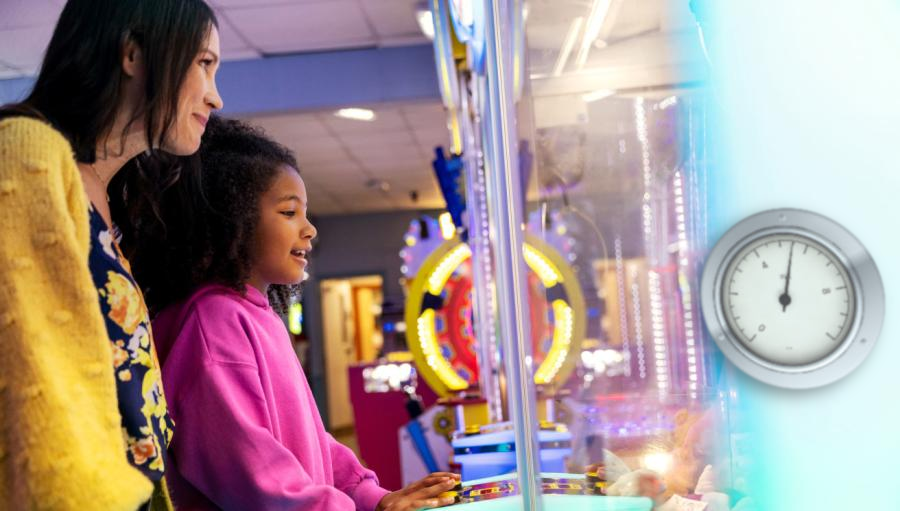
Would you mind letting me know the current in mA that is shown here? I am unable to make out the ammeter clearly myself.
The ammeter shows 5.5 mA
